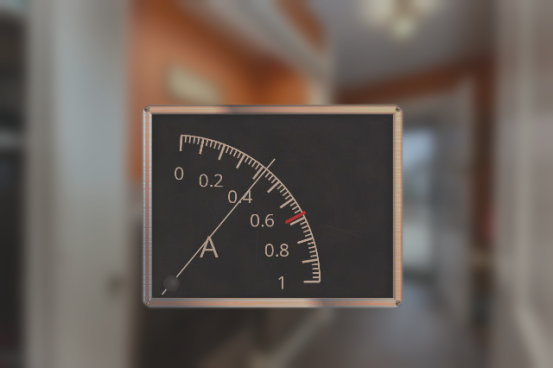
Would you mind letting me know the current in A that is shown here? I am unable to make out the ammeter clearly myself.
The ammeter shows 0.42 A
